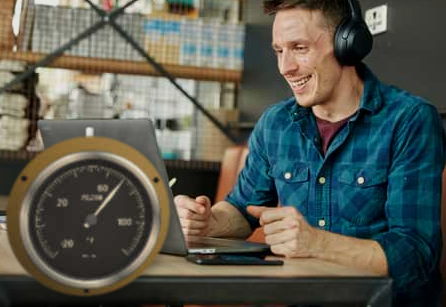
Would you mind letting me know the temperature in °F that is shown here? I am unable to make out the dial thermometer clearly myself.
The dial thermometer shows 70 °F
